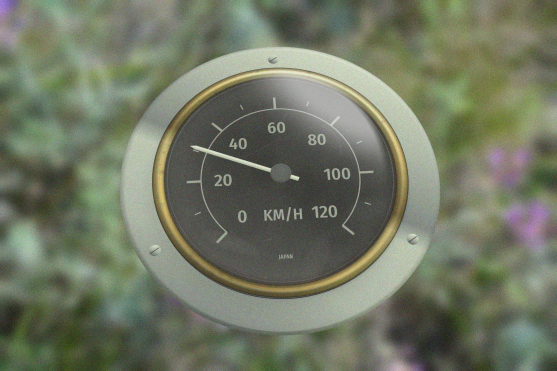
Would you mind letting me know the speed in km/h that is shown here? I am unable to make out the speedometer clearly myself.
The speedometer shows 30 km/h
